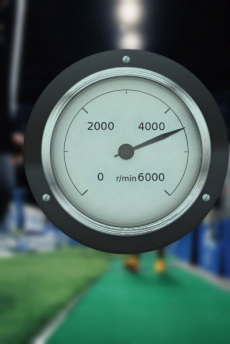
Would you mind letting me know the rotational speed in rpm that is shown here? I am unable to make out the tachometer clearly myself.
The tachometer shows 4500 rpm
